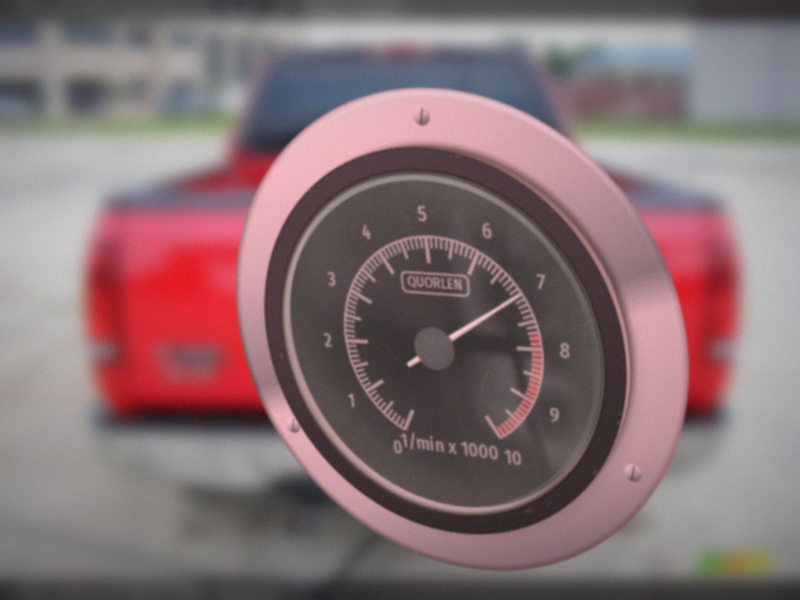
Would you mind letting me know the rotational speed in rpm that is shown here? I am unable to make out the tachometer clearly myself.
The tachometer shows 7000 rpm
